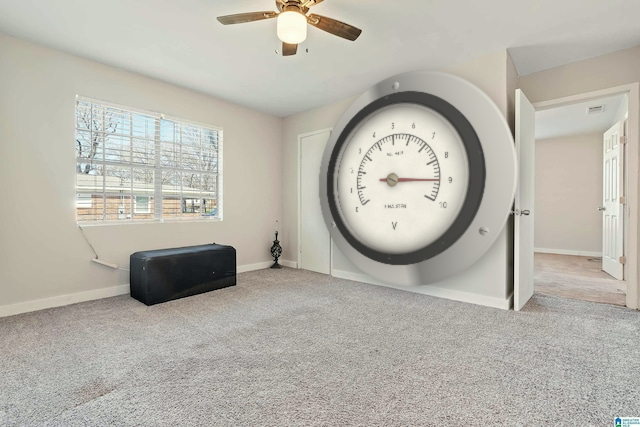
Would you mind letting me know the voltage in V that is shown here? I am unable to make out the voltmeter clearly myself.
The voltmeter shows 9 V
